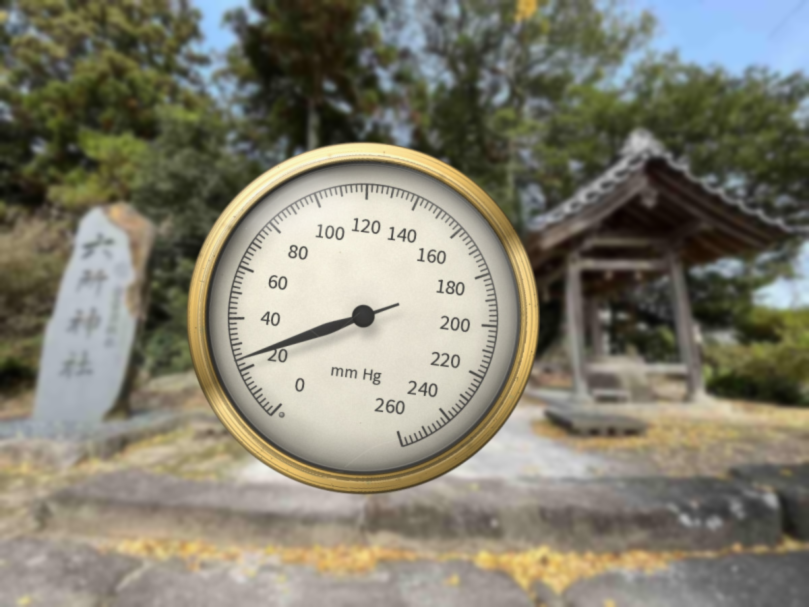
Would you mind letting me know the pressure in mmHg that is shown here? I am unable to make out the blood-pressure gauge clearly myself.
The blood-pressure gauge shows 24 mmHg
